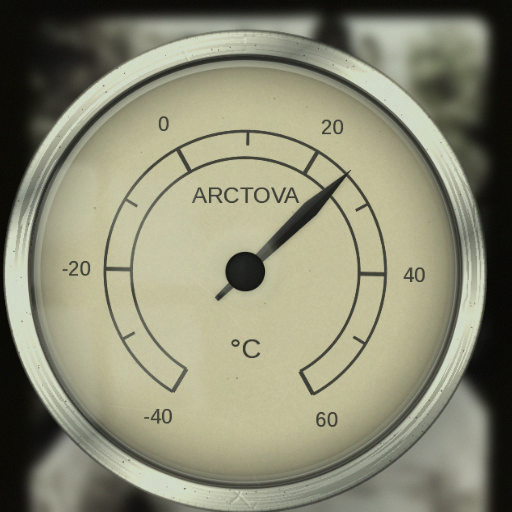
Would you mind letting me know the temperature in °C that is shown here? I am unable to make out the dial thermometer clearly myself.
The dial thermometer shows 25 °C
